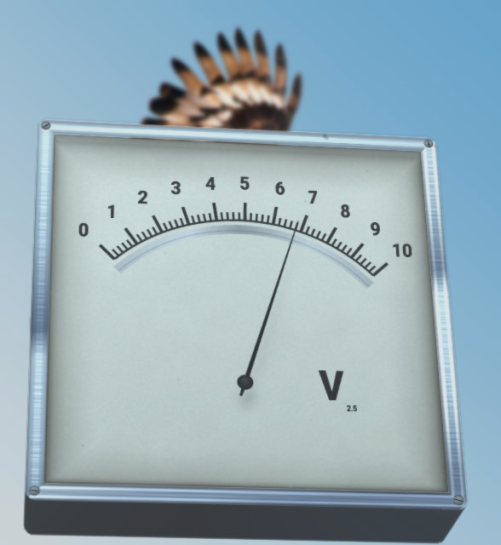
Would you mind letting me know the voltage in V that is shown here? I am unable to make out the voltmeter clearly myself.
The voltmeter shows 6.8 V
